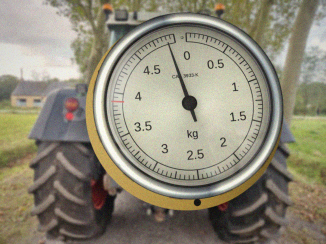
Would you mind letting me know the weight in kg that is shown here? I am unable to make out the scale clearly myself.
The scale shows 4.9 kg
